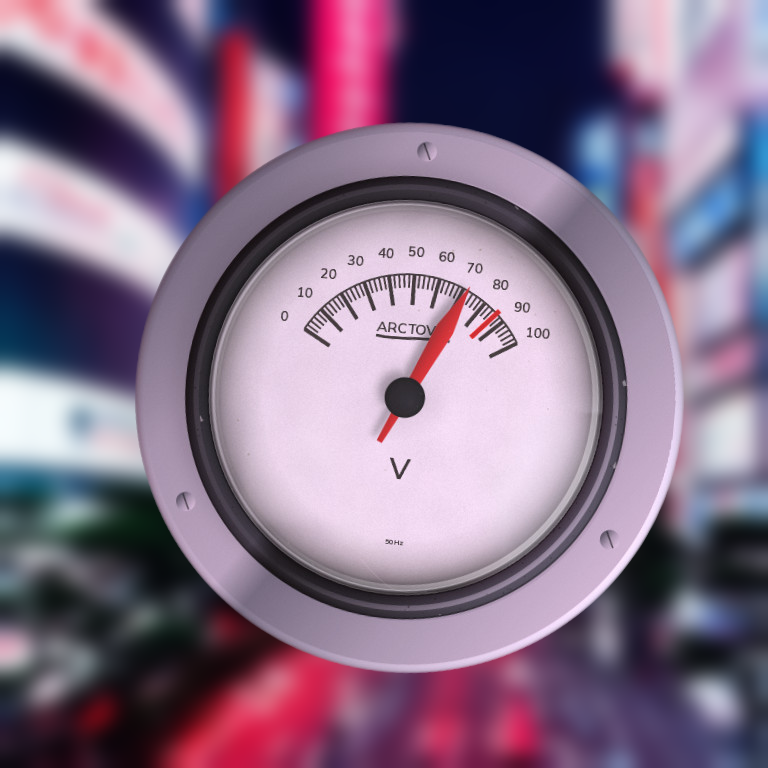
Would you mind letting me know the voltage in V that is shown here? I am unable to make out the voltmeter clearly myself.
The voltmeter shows 72 V
